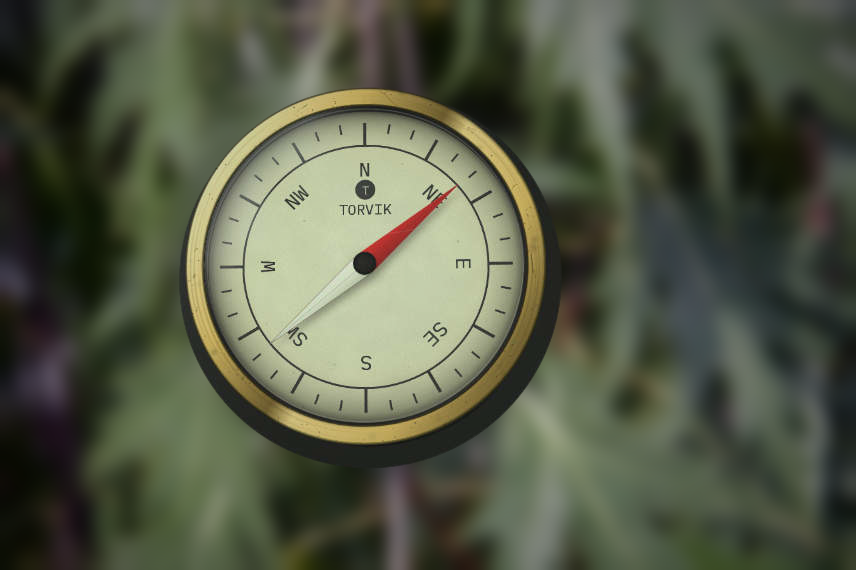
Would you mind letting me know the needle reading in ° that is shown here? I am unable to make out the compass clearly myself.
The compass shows 50 °
